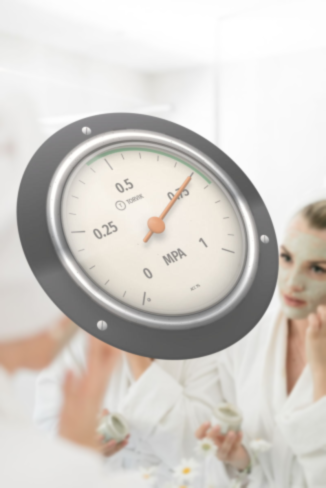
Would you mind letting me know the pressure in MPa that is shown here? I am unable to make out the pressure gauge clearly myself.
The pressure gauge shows 0.75 MPa
